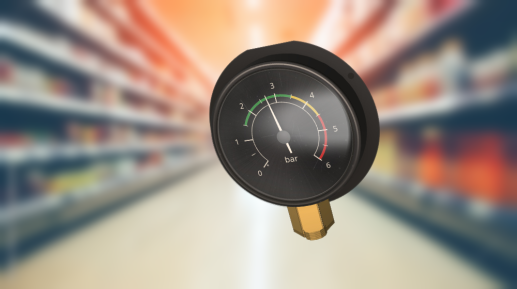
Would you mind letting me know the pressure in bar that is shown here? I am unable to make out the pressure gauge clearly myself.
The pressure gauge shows 2.75 bar
